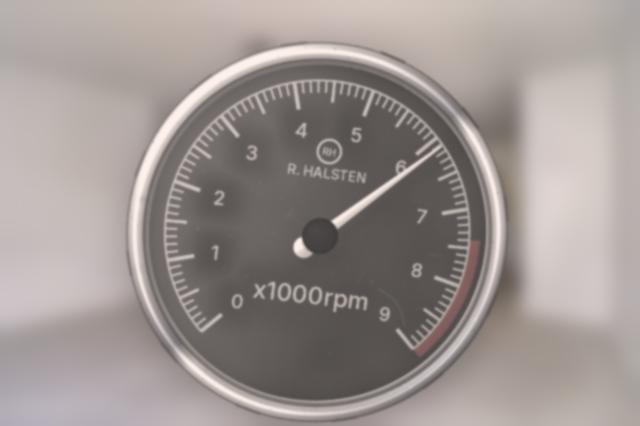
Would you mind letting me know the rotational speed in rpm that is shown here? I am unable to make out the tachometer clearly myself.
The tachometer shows 6100 rpm
